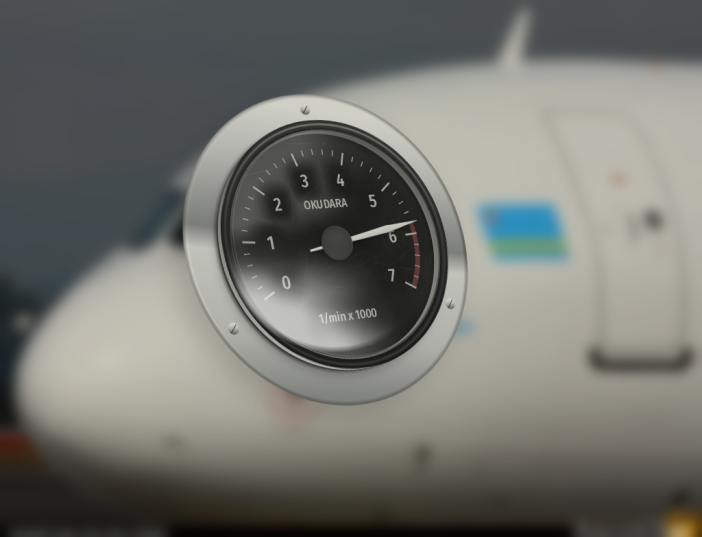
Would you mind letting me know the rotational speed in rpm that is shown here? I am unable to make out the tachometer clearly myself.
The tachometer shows 5800 rpm
